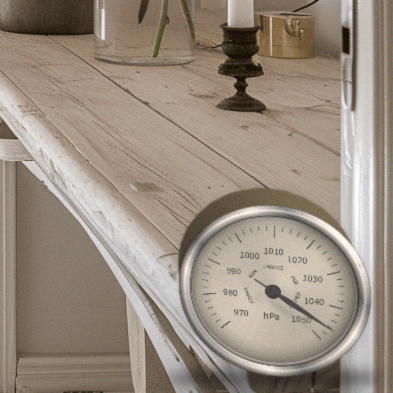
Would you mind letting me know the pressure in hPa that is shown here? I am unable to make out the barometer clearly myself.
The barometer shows 1046 hPa
